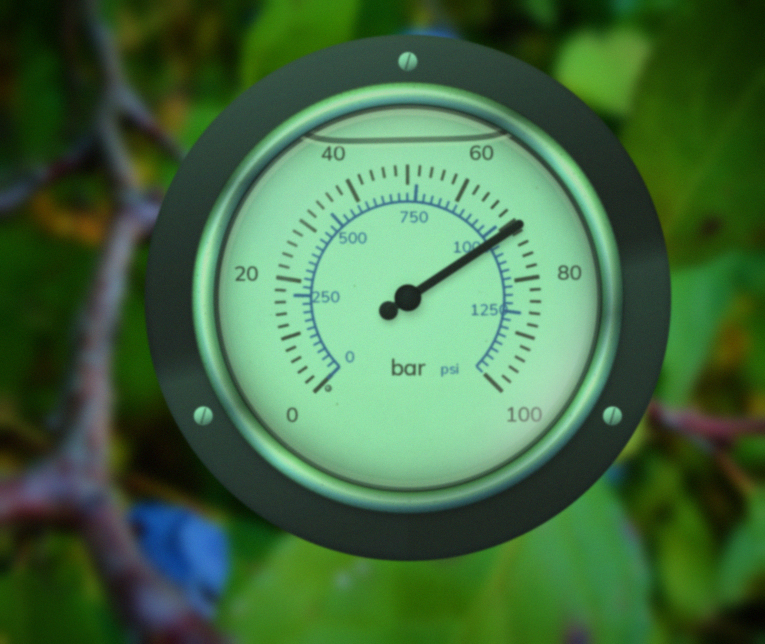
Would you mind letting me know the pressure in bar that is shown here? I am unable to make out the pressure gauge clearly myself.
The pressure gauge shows 71 bar
